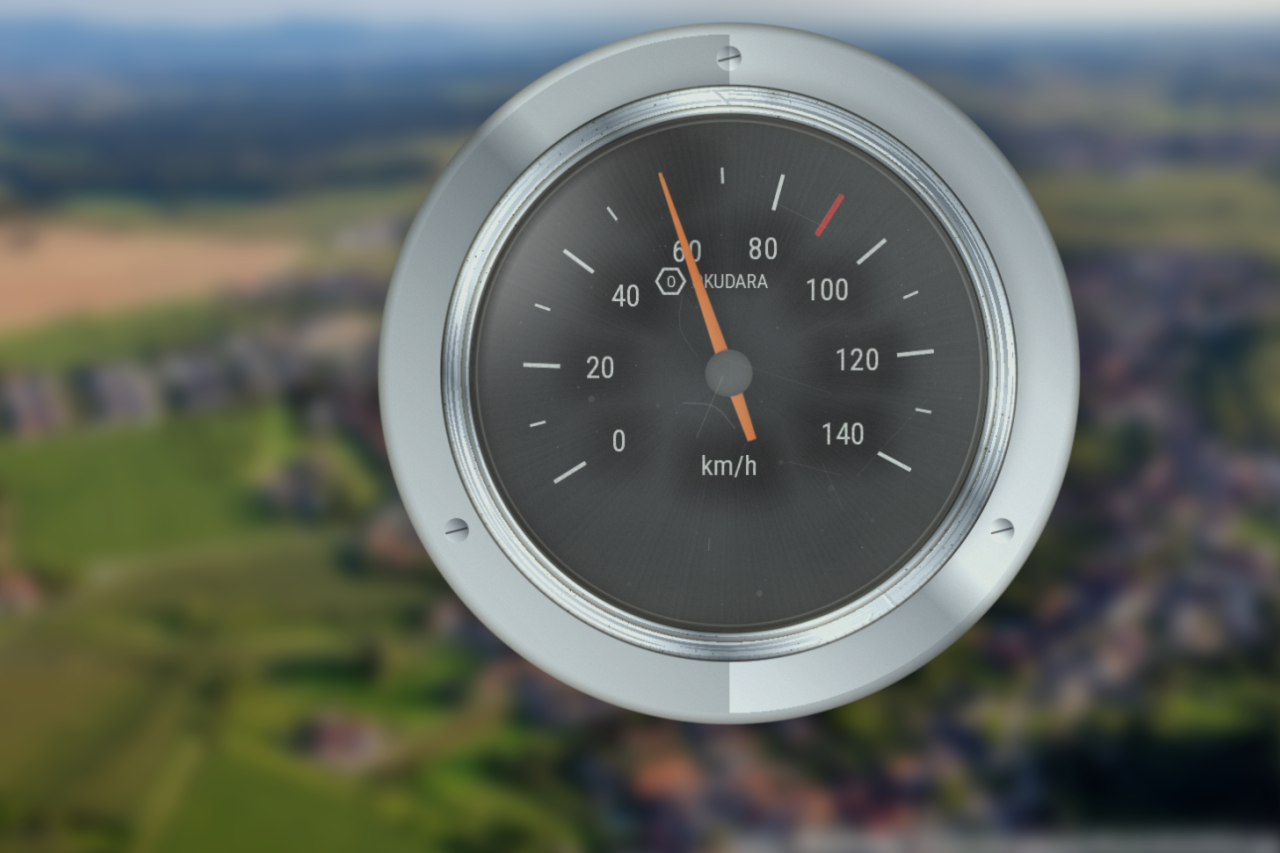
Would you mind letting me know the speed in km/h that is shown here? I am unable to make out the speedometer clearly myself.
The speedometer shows 60 km/h
